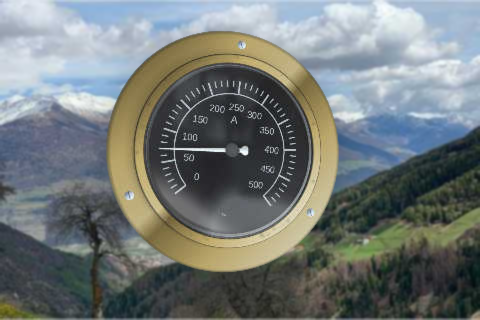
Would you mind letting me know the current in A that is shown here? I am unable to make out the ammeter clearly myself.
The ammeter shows 70 A
